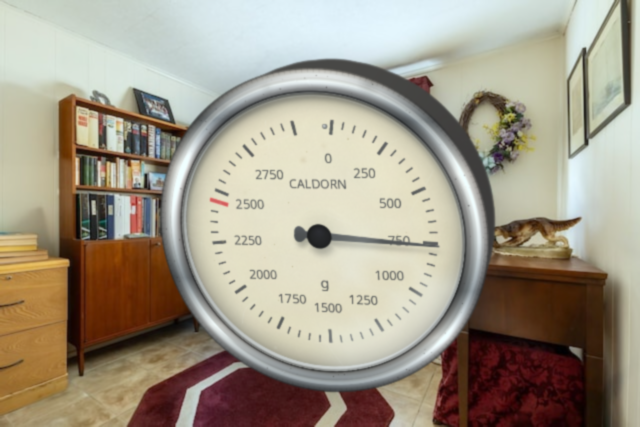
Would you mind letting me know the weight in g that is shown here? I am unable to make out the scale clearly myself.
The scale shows 750 g
